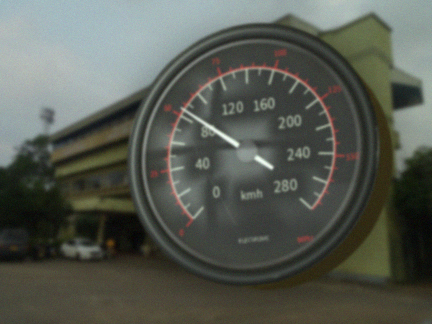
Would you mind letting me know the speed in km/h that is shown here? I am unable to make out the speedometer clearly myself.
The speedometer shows 85 km/h
